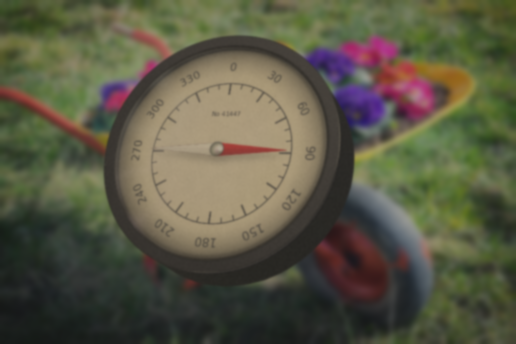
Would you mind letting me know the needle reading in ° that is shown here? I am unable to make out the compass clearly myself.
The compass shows 90 °
